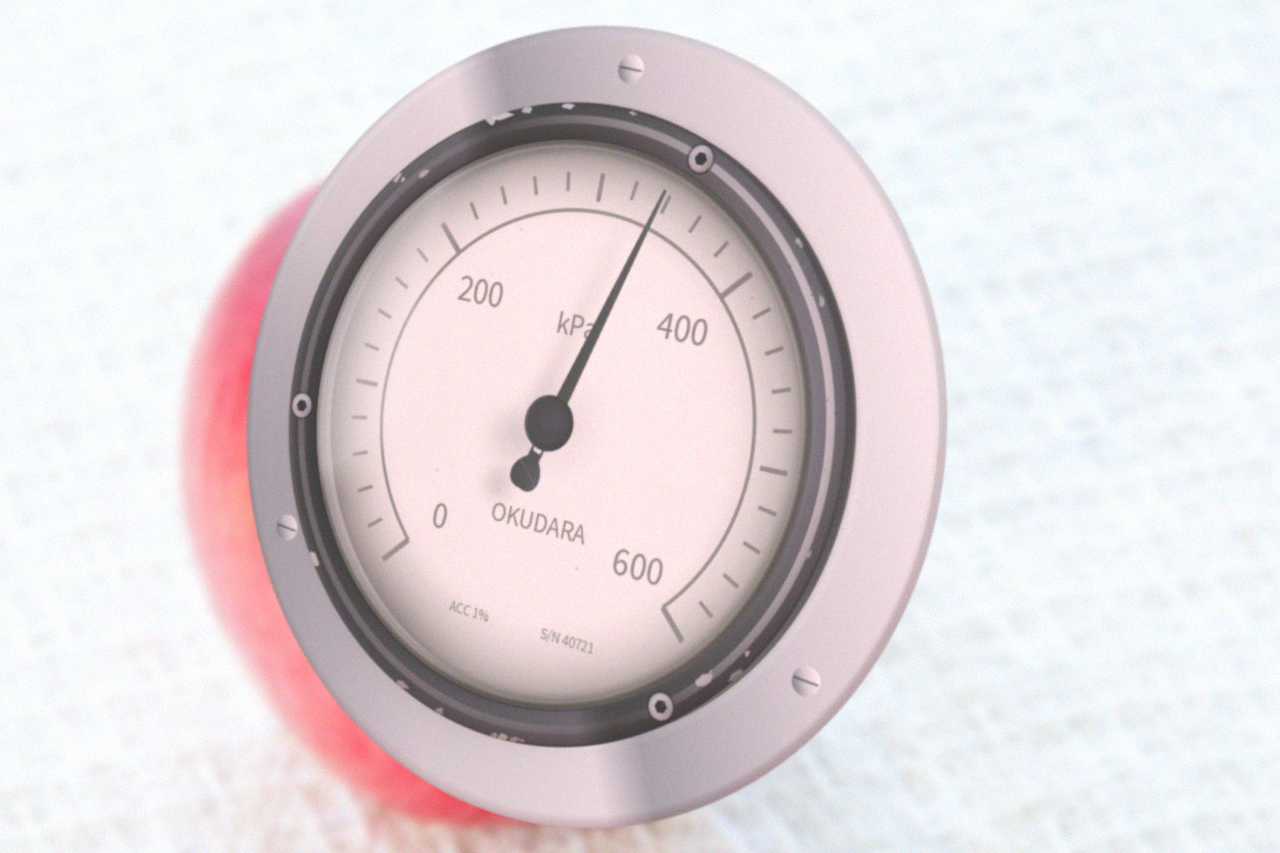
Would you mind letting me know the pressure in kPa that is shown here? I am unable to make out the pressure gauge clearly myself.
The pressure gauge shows 340 kPa
